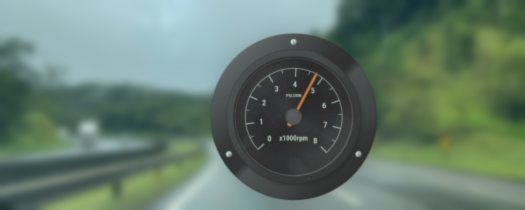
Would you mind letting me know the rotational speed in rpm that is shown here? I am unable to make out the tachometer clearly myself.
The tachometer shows 4750 rpm
